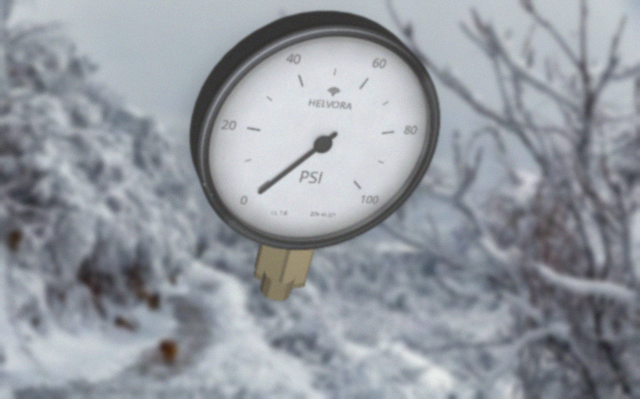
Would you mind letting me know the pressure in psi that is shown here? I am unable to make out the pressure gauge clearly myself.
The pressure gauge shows 0 psi
